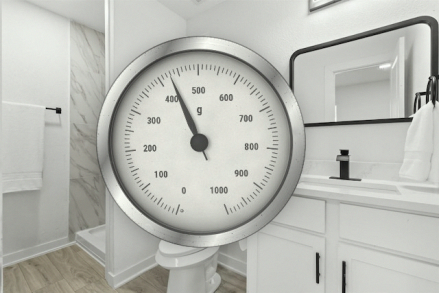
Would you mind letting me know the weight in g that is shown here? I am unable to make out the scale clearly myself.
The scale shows 430 g
